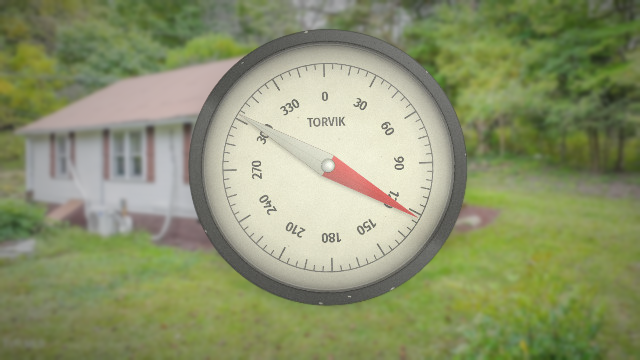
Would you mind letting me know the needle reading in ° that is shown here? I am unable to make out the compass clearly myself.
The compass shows 122.5 °
